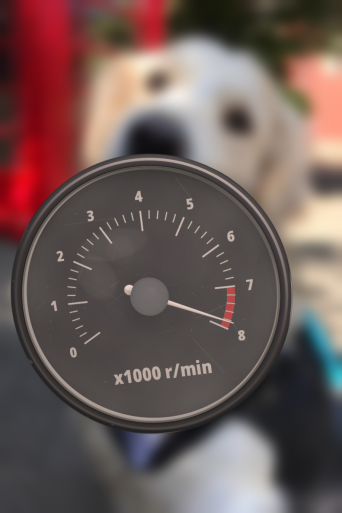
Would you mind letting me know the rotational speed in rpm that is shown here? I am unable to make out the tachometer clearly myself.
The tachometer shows 7800 rpm
